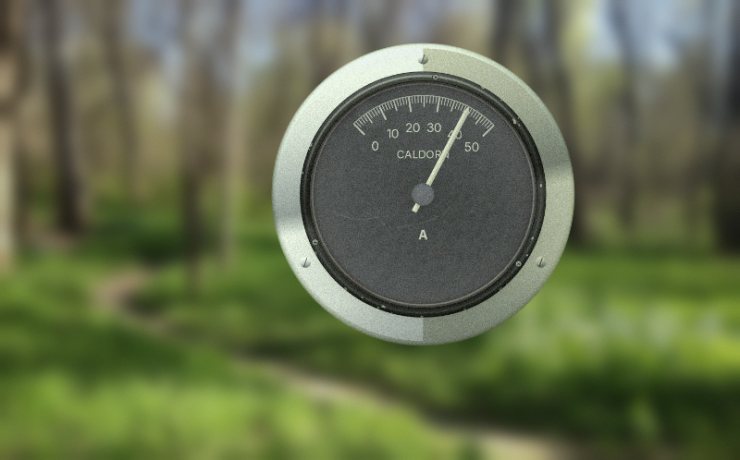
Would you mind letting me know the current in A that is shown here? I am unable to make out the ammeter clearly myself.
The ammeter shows 40 A
